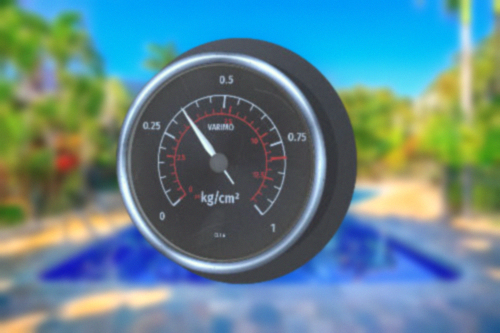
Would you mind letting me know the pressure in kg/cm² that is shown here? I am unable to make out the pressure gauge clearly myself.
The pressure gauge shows 0.35 kg/cm²
